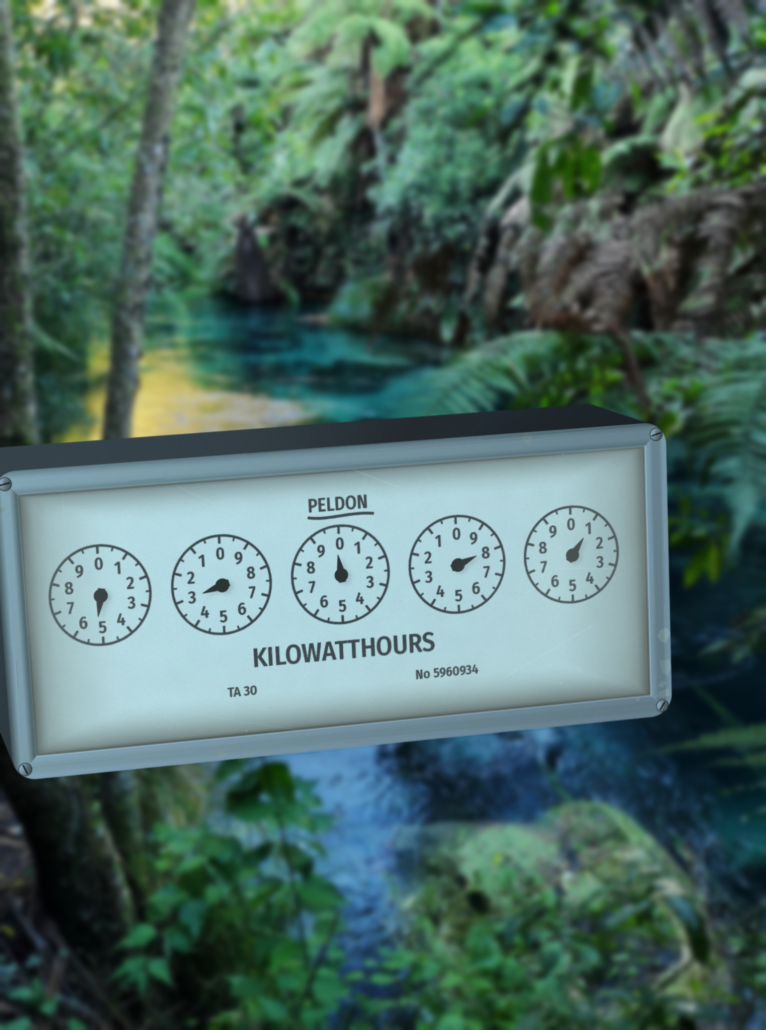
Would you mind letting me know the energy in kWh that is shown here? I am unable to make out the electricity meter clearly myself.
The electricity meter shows 52981 kWh
